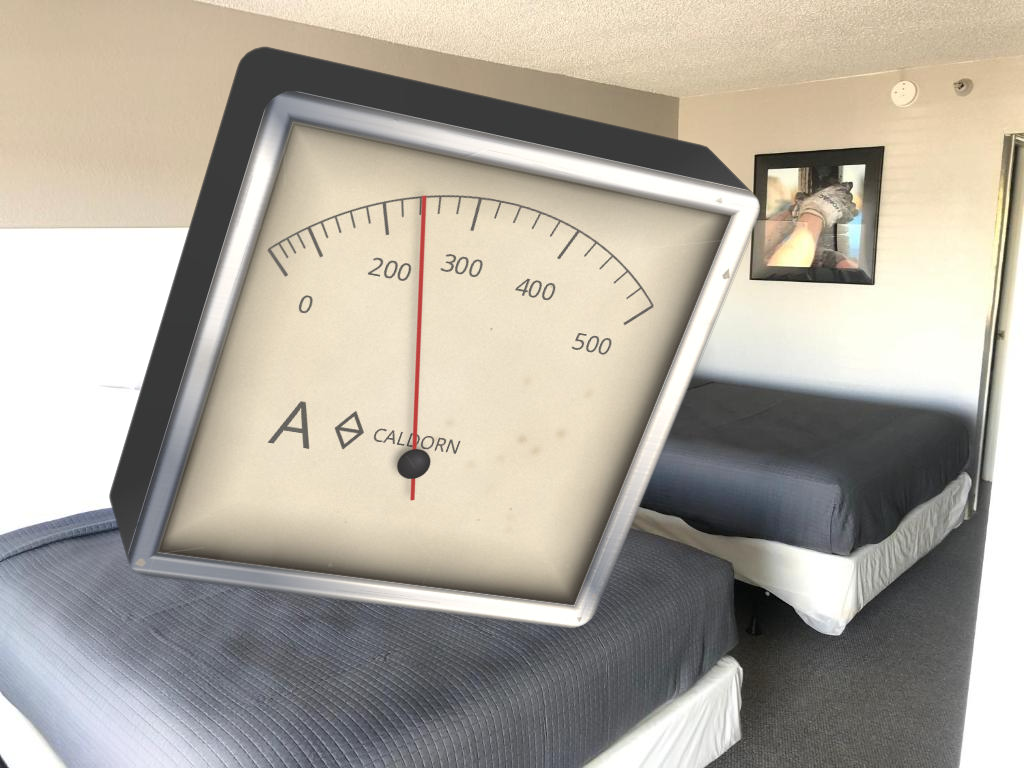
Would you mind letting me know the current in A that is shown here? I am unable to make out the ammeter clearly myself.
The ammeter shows 240 A
